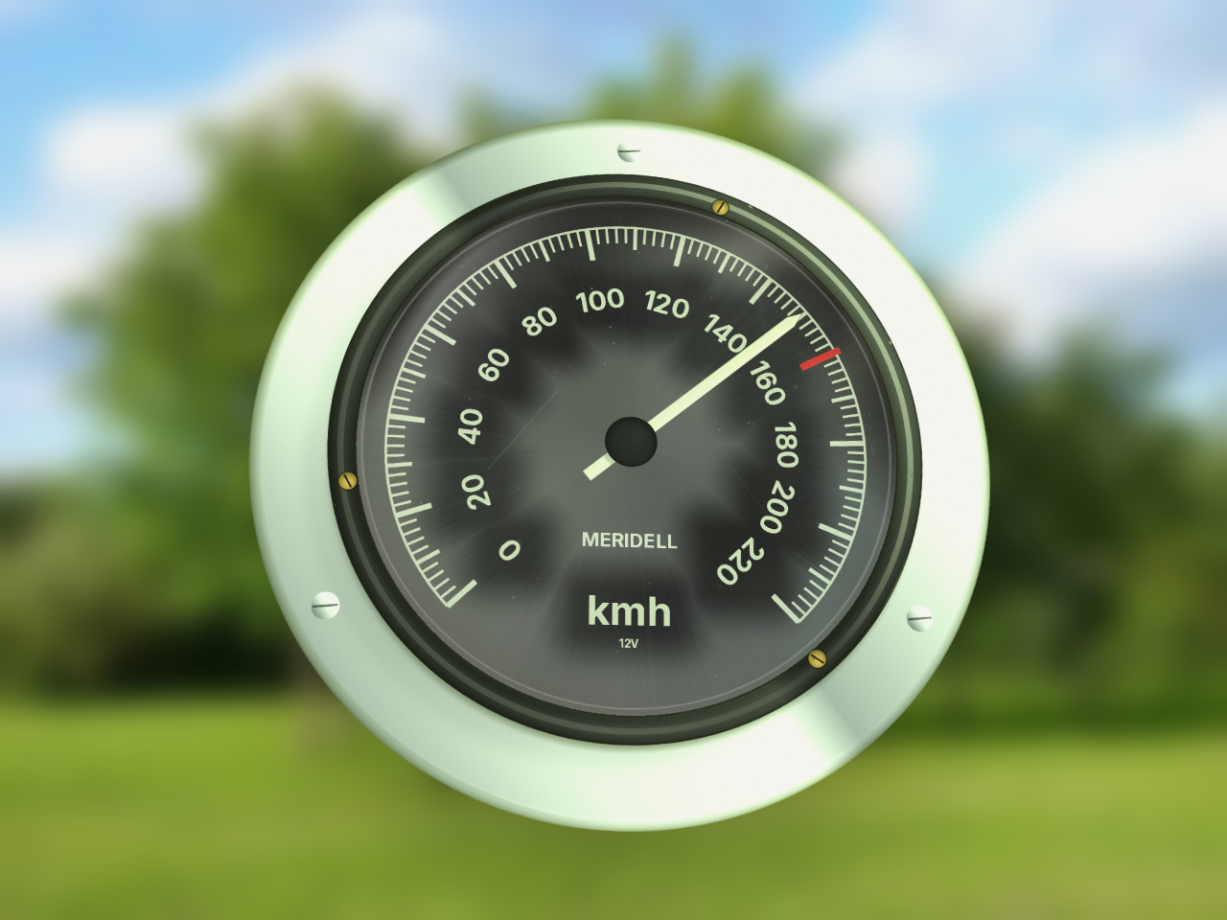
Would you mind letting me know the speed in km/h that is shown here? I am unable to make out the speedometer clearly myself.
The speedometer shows 150 km/h
